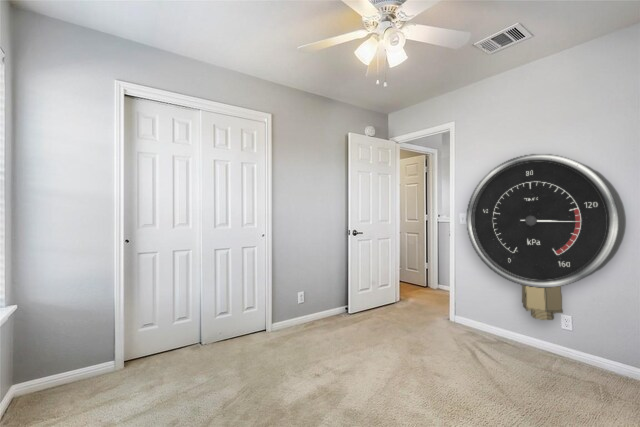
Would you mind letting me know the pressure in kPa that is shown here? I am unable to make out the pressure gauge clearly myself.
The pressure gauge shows 130 kPa
